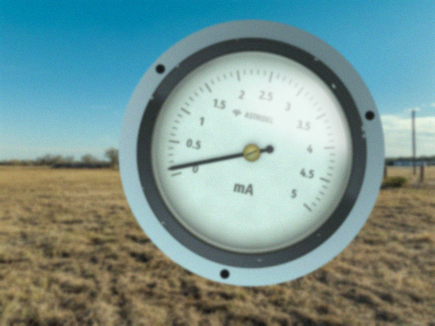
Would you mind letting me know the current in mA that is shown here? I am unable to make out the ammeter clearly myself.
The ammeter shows 0.1 mA
